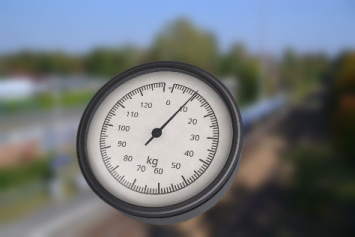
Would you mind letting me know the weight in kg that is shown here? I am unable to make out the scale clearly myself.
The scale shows 10 kg
